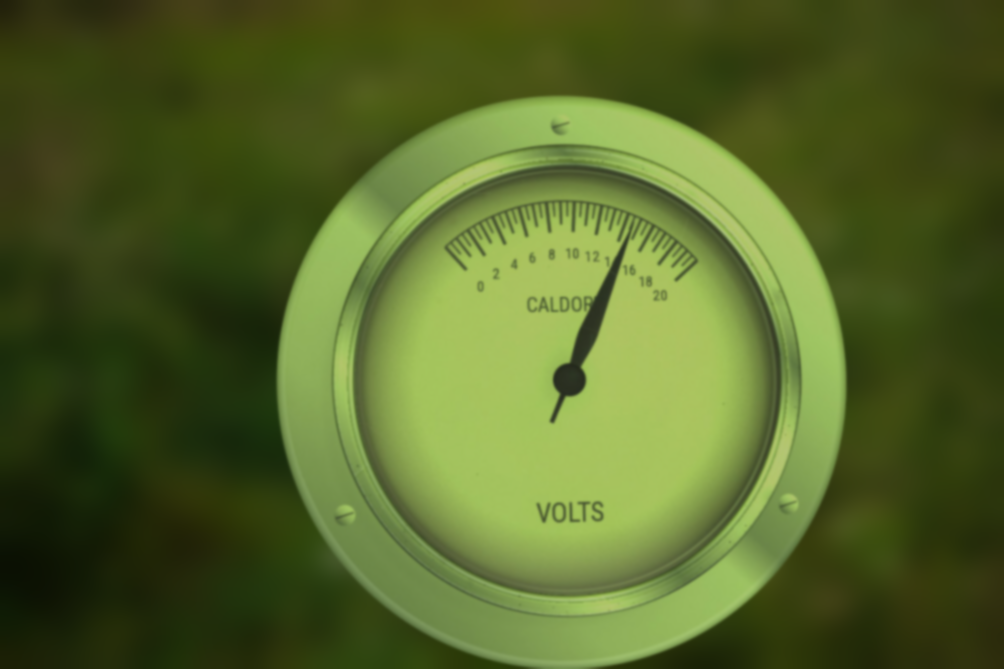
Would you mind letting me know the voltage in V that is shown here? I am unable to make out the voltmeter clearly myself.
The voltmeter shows 14.5 V
